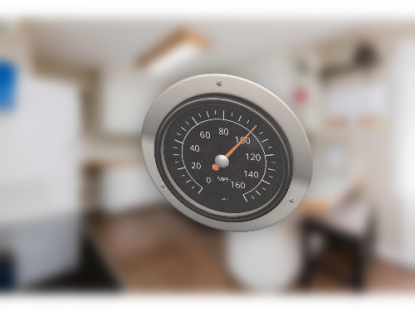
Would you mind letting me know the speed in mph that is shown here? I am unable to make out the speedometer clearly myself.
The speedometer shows 100 mph
